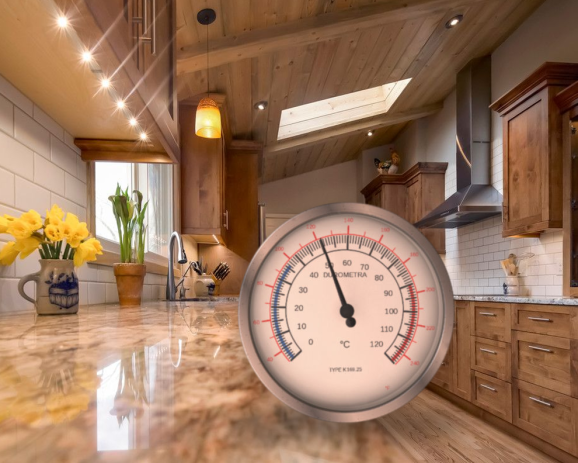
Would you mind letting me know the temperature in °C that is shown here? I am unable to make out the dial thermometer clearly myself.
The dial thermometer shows 50 °C
